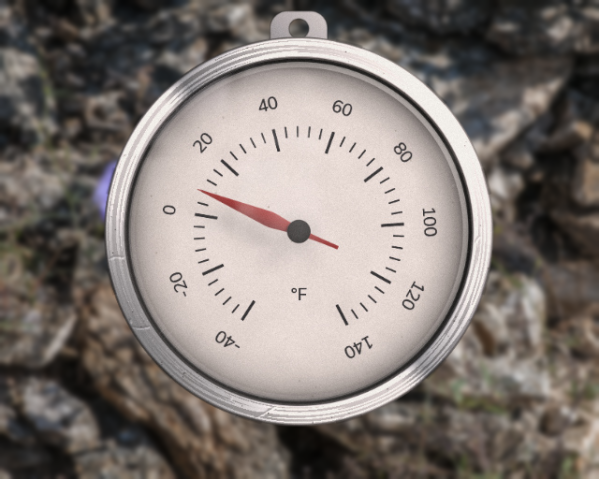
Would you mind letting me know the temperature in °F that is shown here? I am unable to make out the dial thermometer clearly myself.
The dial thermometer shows 8 °F
